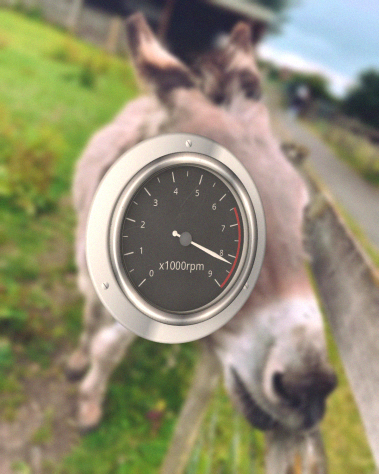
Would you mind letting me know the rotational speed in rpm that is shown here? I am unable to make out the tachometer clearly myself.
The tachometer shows 8250 rpm
